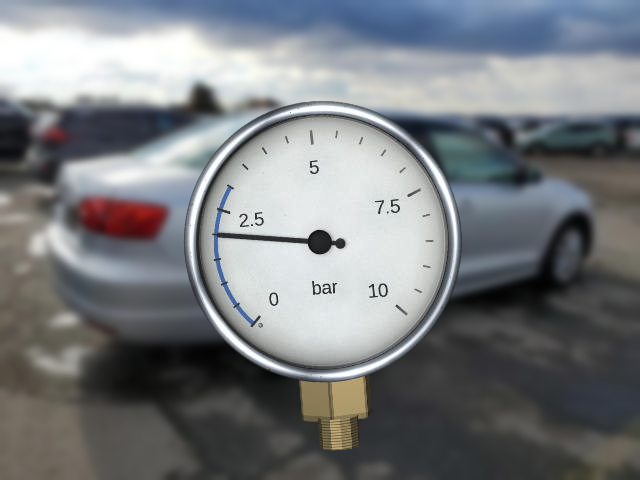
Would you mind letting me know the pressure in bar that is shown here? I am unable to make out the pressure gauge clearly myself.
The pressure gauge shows 2 bar
